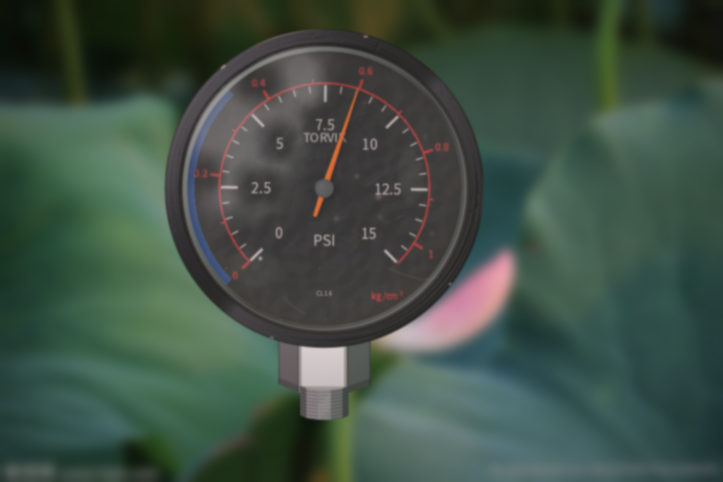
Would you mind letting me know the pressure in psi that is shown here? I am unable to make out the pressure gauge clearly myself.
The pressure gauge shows 8.5 psi
